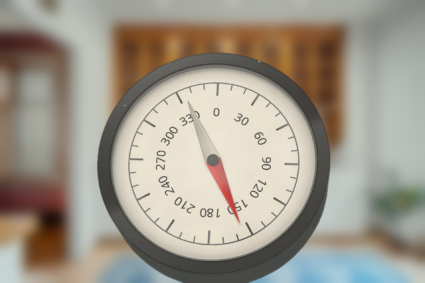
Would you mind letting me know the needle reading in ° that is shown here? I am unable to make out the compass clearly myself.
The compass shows 155 °
